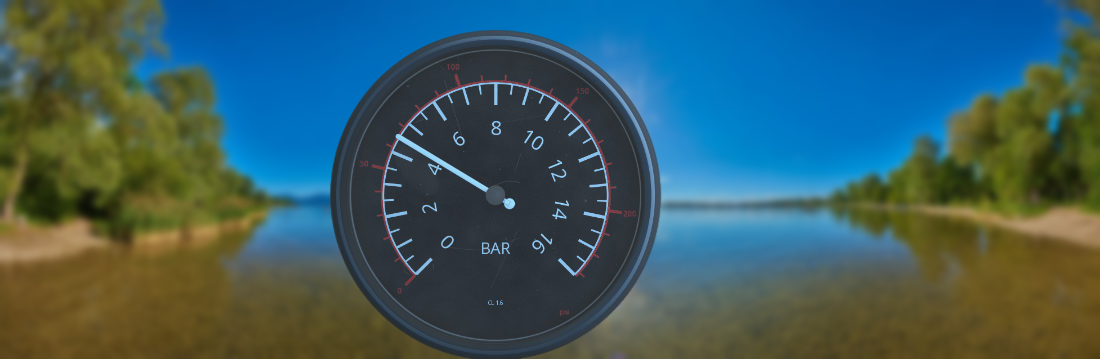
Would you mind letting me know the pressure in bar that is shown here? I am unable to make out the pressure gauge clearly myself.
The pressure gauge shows 4.5 bar
